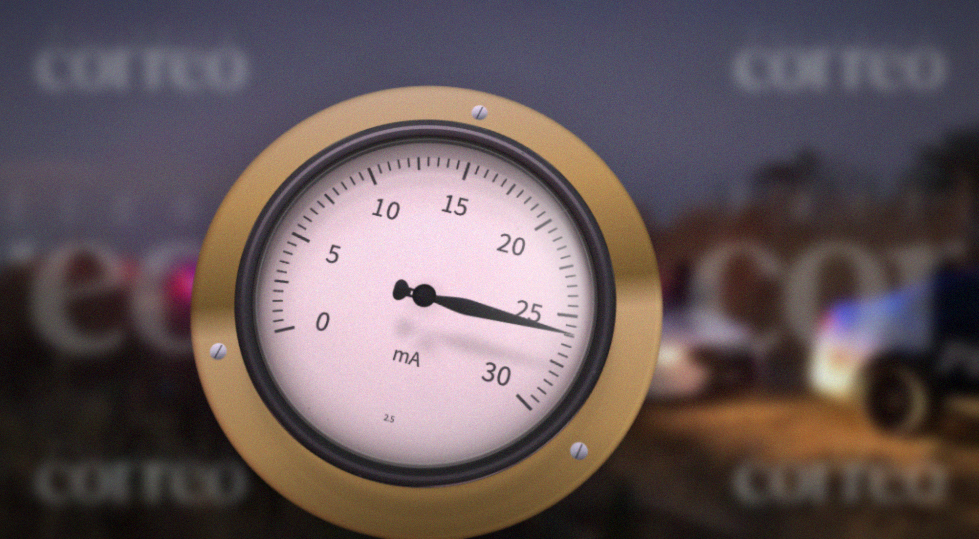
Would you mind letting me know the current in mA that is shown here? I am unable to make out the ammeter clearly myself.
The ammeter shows 26 mA
